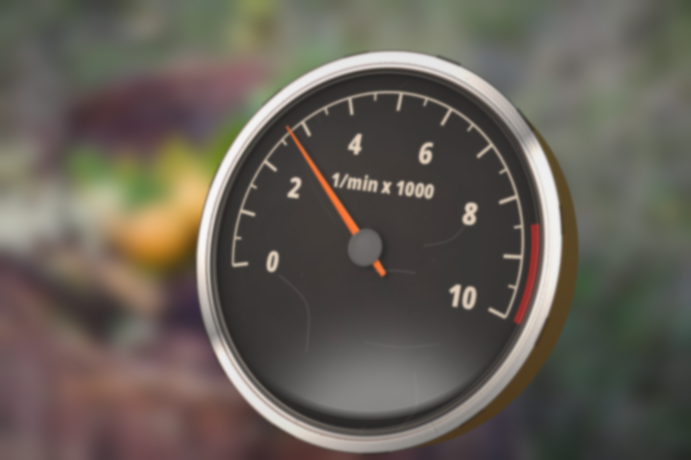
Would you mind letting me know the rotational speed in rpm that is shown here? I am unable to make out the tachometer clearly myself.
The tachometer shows 2750 rpm
